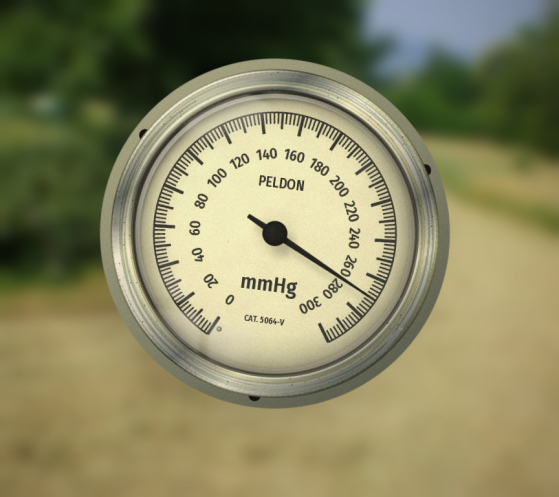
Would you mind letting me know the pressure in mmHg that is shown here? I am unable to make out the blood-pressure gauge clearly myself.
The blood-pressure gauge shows 270 mmHg
